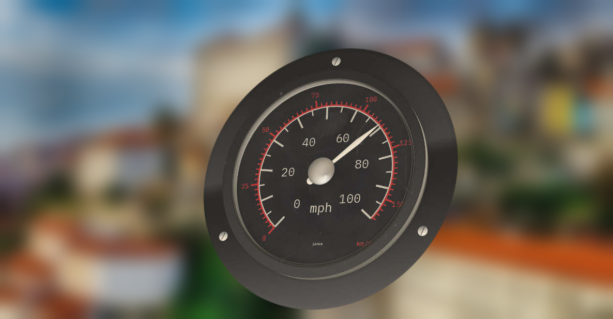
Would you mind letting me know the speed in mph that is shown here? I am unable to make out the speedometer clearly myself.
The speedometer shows 70 mph
